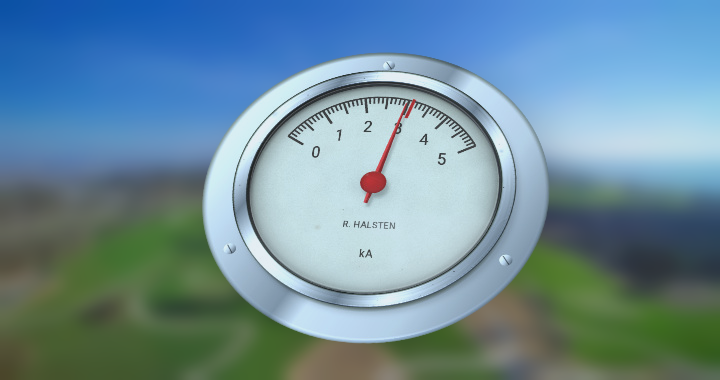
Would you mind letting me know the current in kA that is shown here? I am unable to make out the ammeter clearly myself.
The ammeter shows 3 kA
